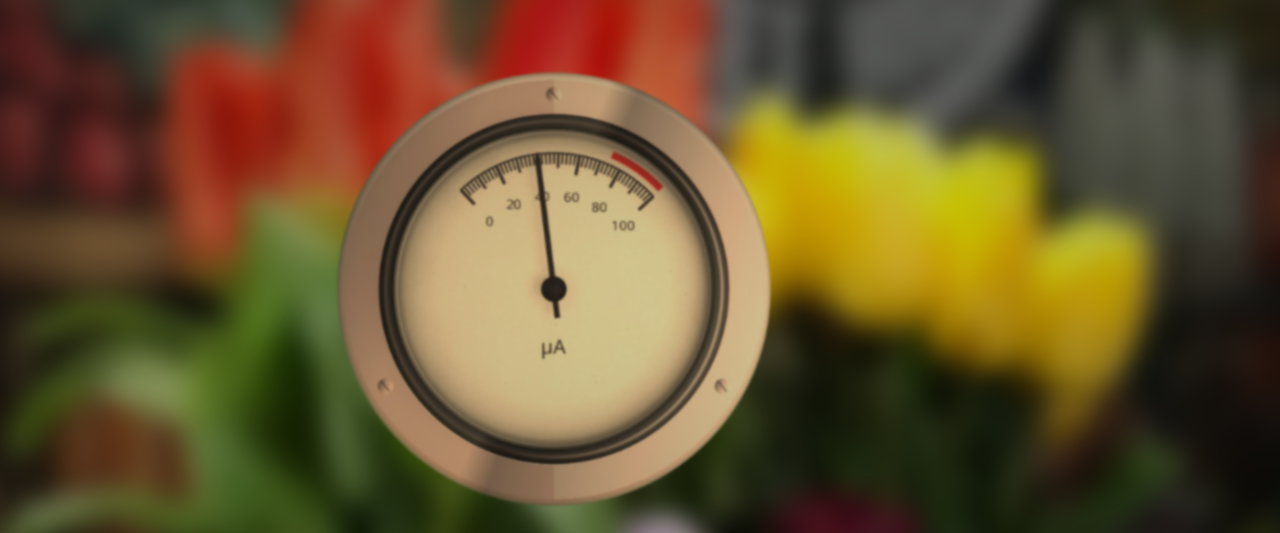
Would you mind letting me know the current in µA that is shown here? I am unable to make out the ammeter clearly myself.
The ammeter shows 40 µA
